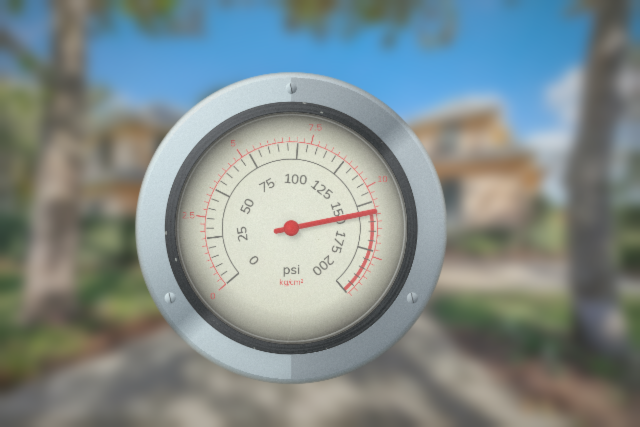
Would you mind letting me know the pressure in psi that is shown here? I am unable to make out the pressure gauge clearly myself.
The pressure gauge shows 155 psi
